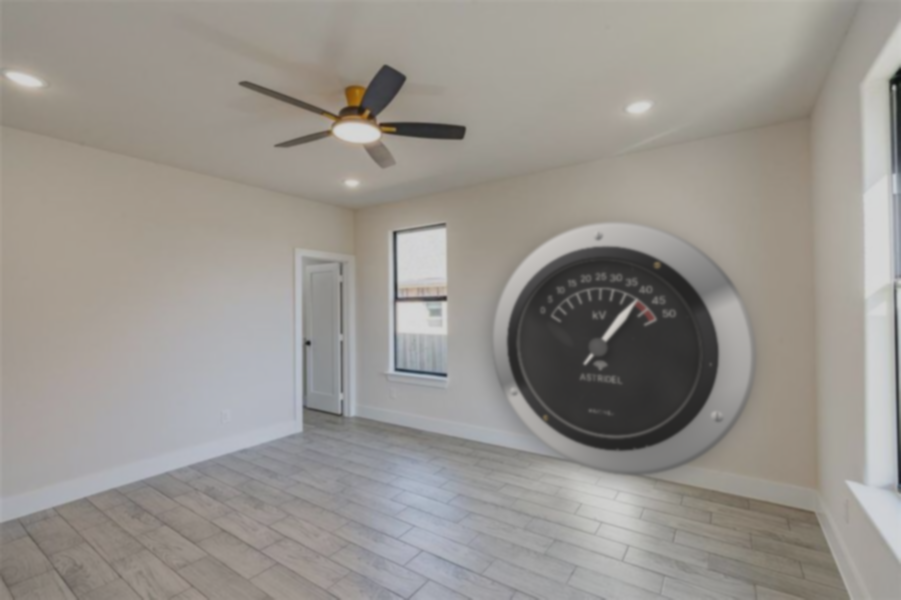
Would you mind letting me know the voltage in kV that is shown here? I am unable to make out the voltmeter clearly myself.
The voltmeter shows 40 kV
